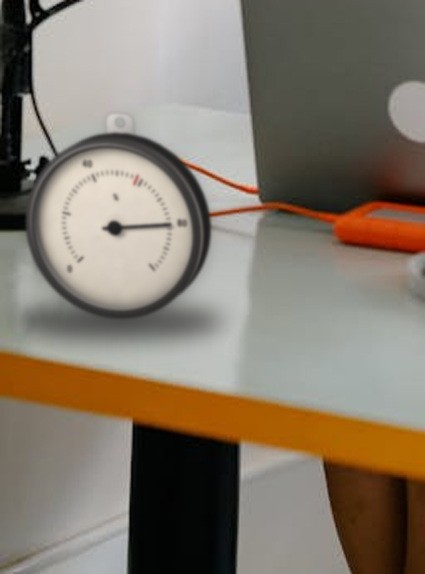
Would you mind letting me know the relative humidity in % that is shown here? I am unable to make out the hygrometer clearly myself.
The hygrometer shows 80 %
